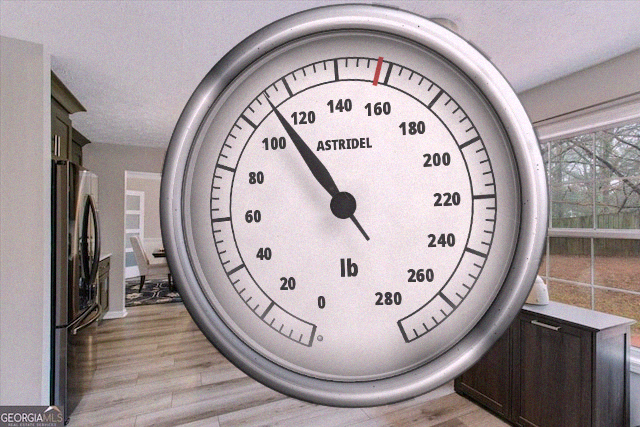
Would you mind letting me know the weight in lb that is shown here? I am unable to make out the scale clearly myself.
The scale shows 112 lb
